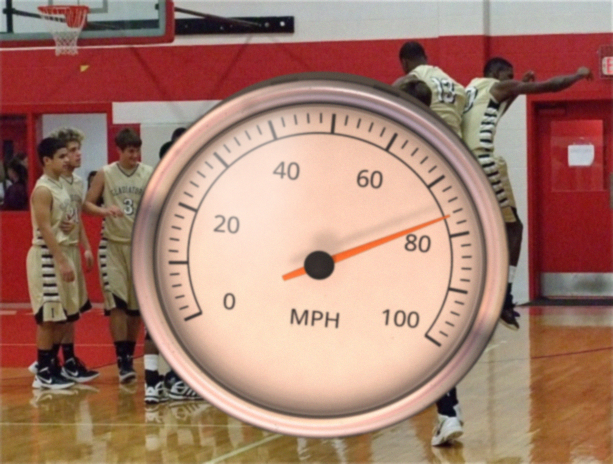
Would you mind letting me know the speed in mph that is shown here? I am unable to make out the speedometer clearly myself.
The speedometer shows 76 mph
